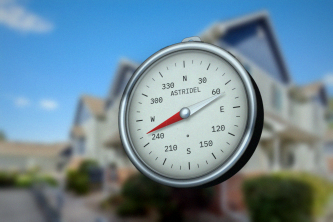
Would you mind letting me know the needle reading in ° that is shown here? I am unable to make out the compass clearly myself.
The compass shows 250 °
